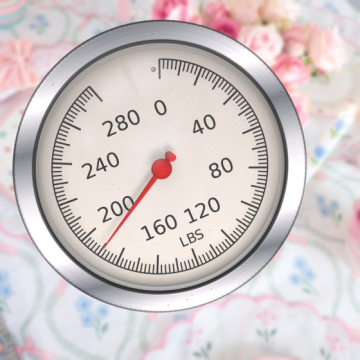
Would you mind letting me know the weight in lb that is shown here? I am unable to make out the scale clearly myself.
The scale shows 190 lb
